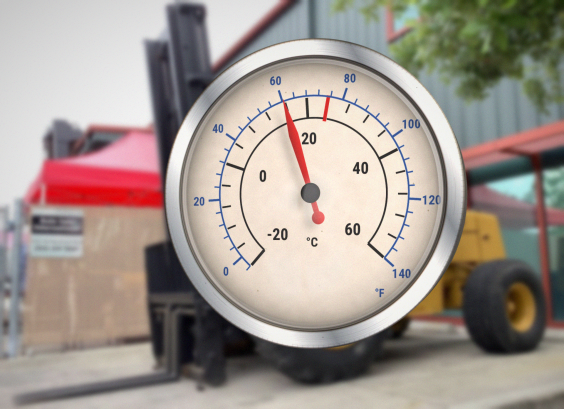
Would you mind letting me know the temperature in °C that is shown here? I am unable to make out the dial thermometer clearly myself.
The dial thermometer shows 16 °C
